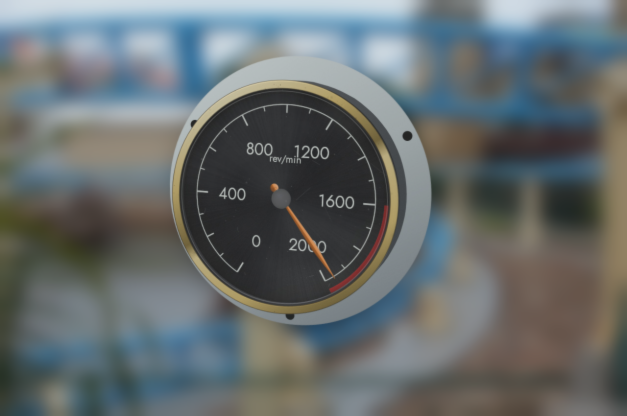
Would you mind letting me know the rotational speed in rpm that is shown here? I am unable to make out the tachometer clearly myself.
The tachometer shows 1950 rpm
